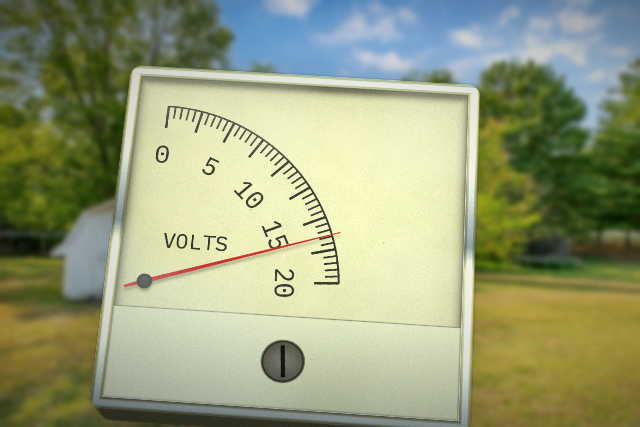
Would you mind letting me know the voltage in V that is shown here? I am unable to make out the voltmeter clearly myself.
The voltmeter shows 16.5 V
